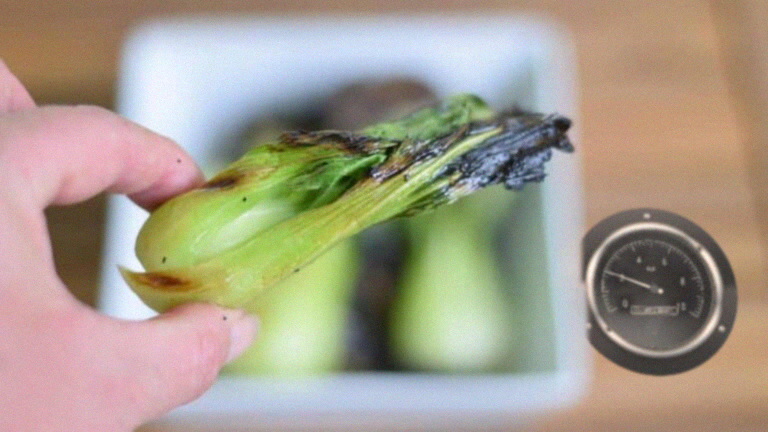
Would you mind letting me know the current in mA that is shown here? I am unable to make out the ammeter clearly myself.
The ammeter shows 2 mA
